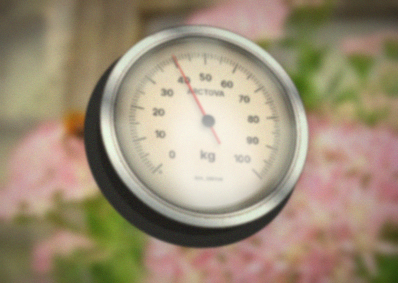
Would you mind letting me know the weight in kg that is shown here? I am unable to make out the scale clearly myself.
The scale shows 40 kg
